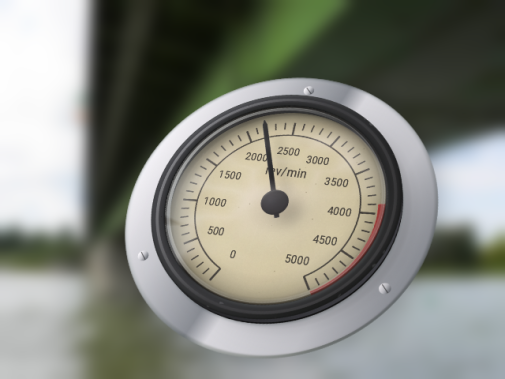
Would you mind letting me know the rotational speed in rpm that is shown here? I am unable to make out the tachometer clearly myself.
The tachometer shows 2200 rpm
